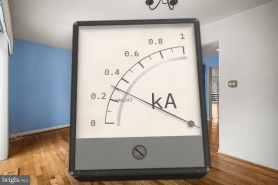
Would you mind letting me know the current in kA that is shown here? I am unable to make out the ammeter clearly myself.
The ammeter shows 0.3 kA
